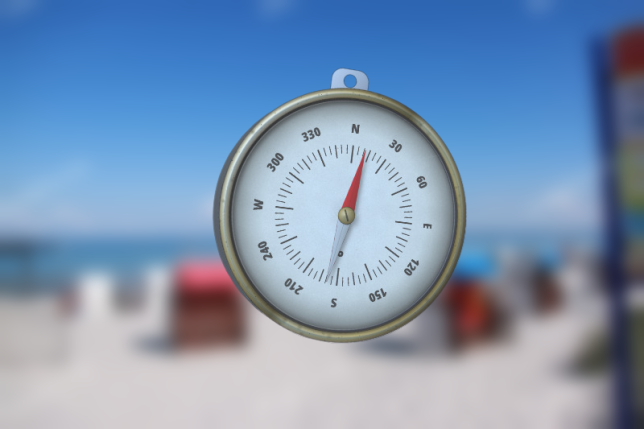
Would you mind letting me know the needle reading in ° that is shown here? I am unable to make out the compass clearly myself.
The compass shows 10 °
